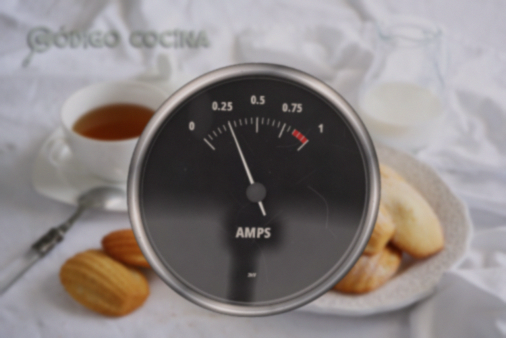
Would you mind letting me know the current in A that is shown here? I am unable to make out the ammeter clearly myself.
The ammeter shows 0.25 A
